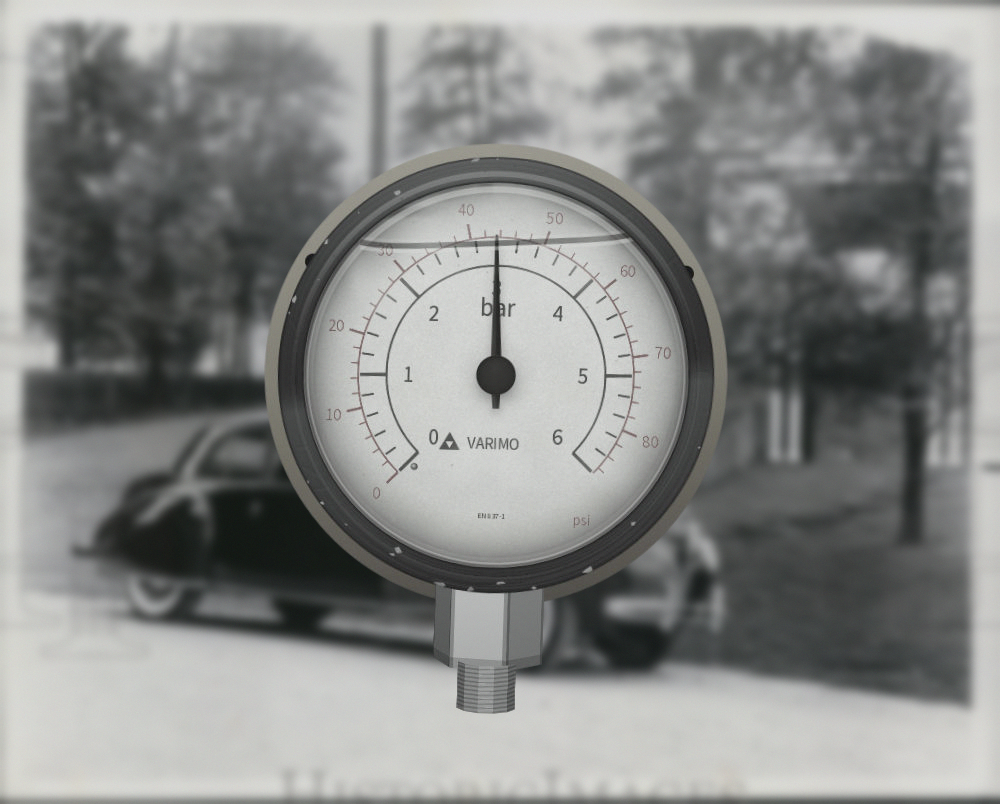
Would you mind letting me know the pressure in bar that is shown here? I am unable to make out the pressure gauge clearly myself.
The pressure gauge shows 3 bar
